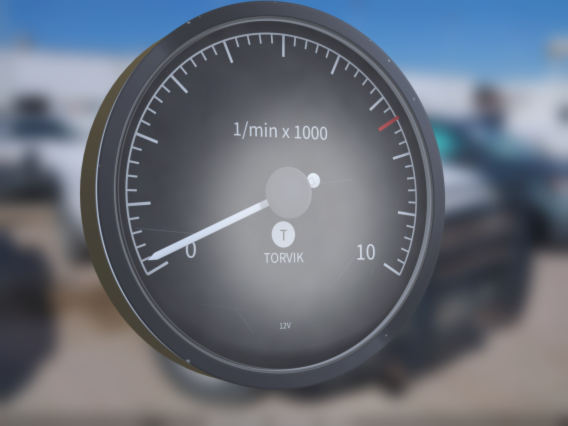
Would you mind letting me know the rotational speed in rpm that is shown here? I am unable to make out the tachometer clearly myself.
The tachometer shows 200 rpm
